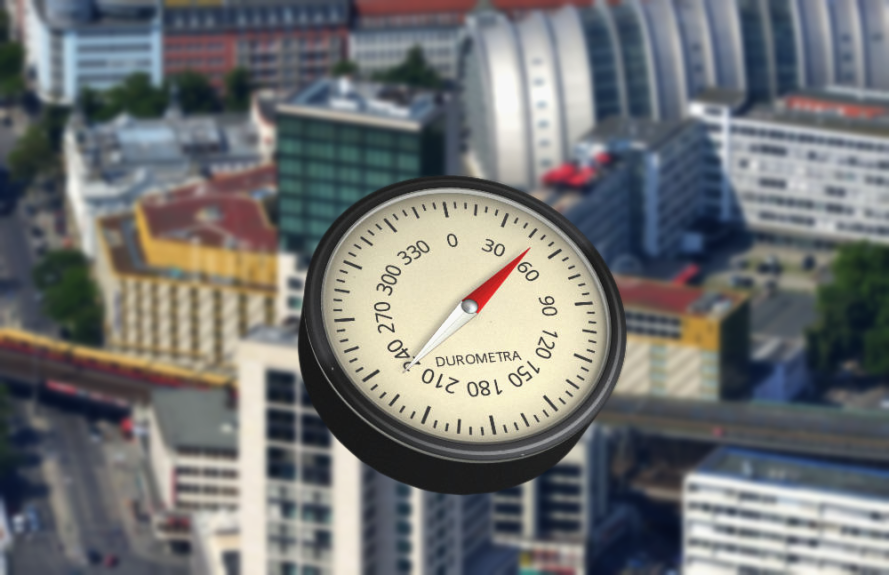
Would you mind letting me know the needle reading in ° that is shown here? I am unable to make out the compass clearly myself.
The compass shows 50 °
